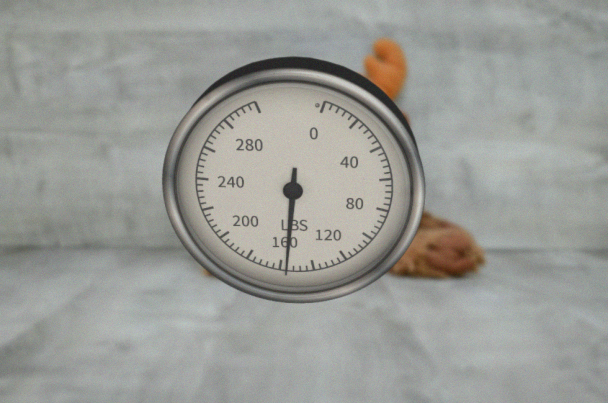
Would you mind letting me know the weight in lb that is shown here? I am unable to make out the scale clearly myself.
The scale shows 156 lb
